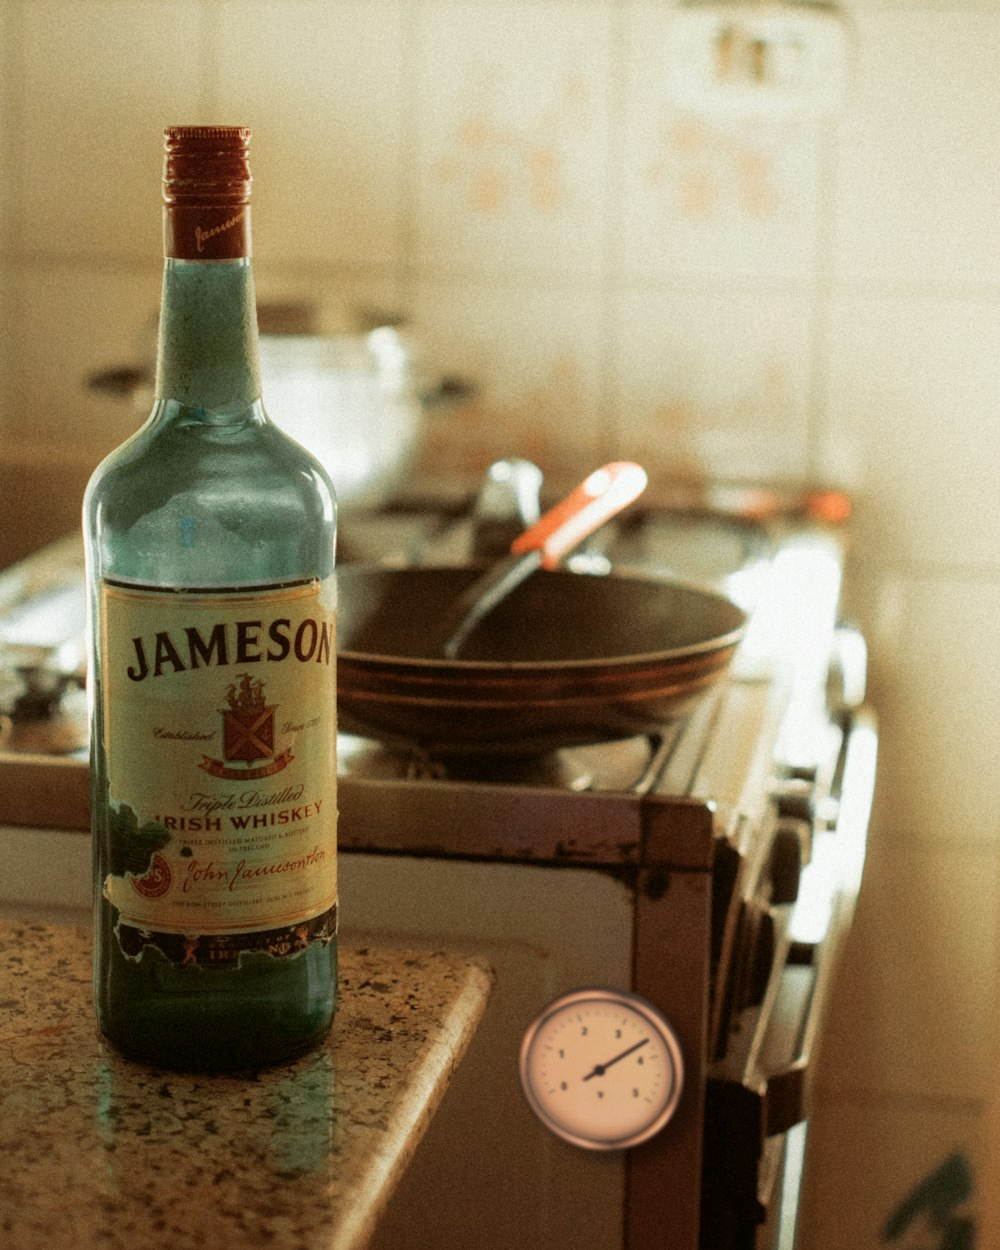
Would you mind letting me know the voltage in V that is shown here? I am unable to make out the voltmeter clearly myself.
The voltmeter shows 3.6 V
